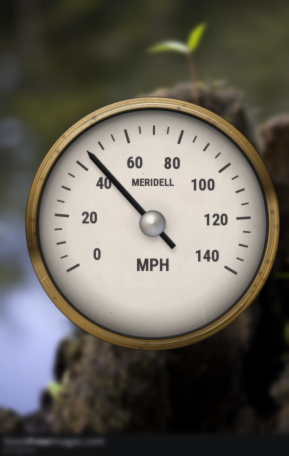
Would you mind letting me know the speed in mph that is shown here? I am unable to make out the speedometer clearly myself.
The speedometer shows 45 mph
